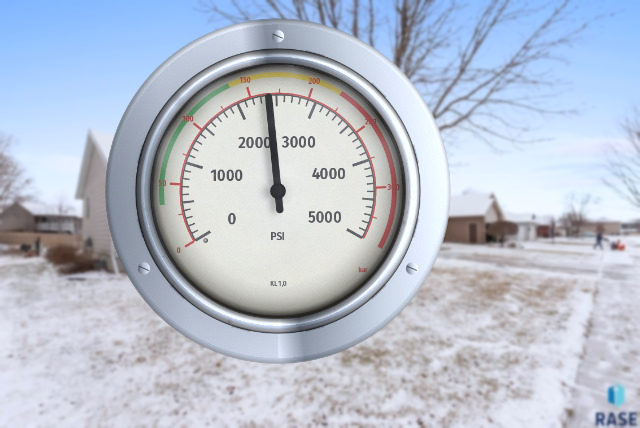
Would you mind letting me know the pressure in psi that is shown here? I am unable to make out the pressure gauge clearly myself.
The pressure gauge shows 2400 psi
